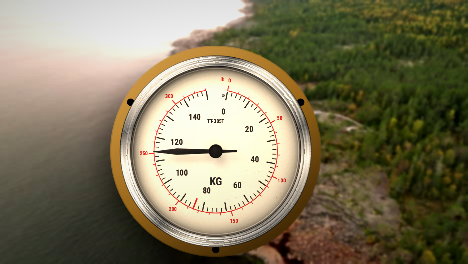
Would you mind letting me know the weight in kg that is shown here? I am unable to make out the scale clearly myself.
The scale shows 114 kg
